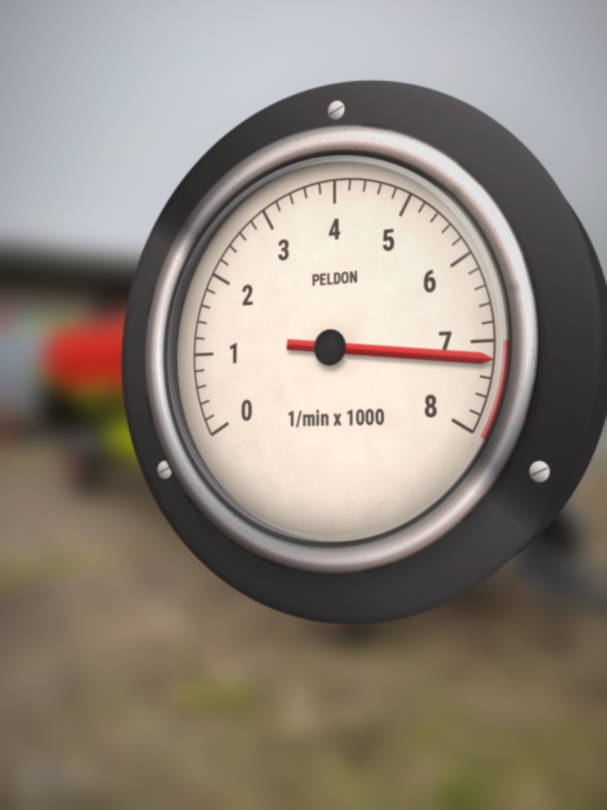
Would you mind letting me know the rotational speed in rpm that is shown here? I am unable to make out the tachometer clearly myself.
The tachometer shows 7200 rpm
